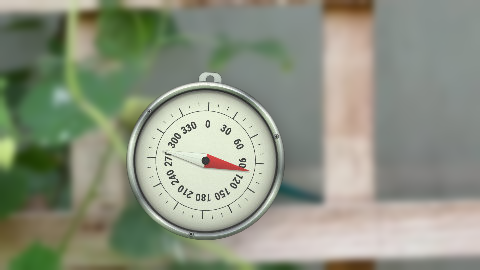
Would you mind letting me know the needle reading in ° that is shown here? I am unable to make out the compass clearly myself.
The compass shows 100 °
